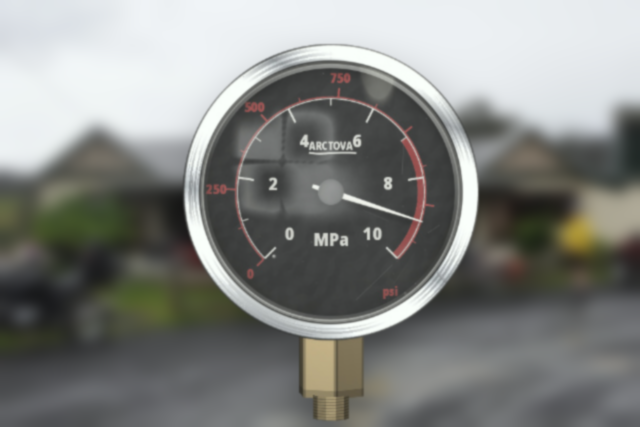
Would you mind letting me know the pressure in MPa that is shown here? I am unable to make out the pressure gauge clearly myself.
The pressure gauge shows 9 MPa
